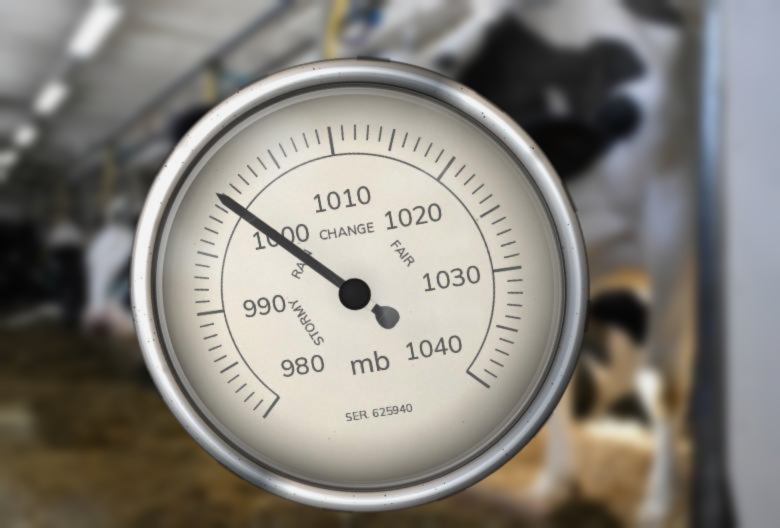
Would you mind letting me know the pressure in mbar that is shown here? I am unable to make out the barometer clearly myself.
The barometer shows 1000 mbar
